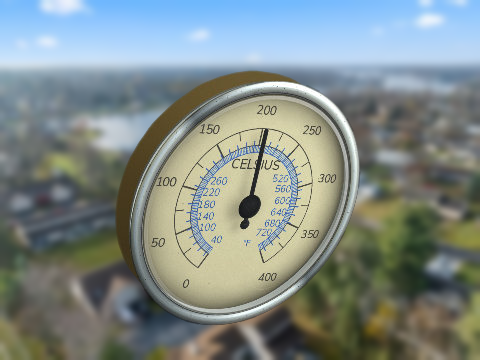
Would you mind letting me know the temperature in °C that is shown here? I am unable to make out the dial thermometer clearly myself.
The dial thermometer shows 200 °C
